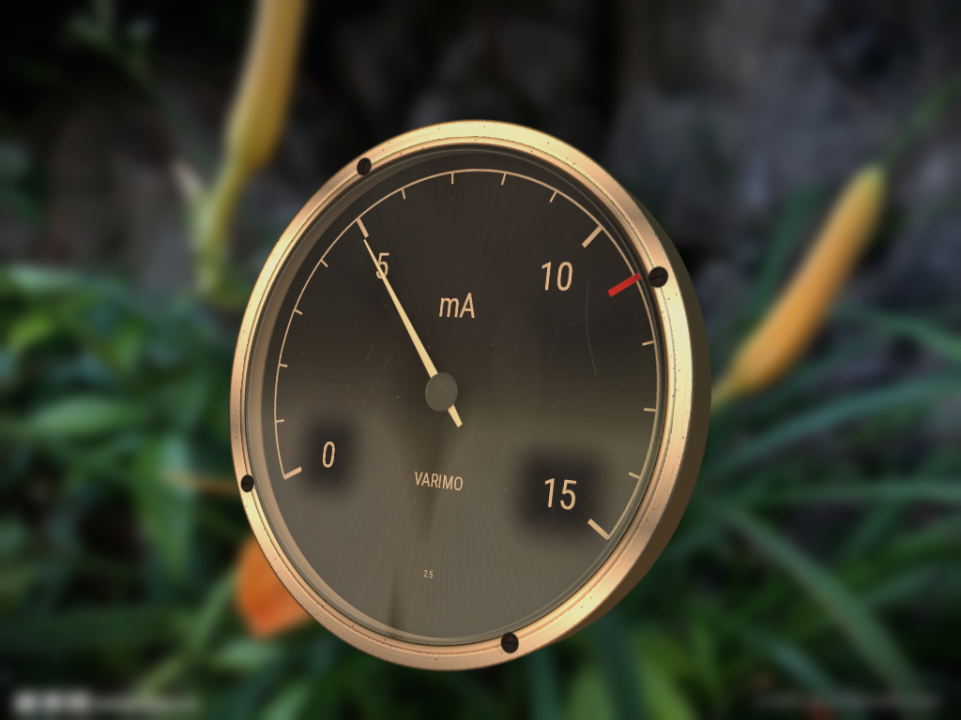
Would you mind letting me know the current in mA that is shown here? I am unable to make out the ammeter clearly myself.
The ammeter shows 5 mA
